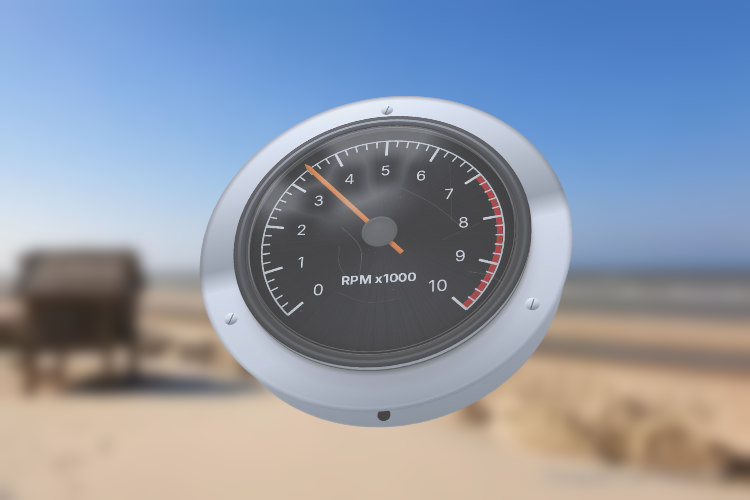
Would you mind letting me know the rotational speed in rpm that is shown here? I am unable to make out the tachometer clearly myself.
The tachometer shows 3400 rpm
